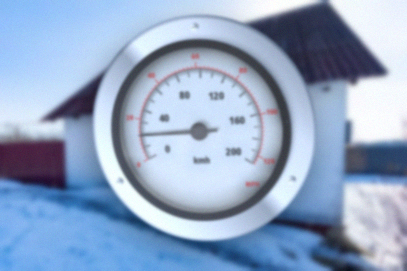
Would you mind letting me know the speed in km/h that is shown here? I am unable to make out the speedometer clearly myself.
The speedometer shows 20 km/h
